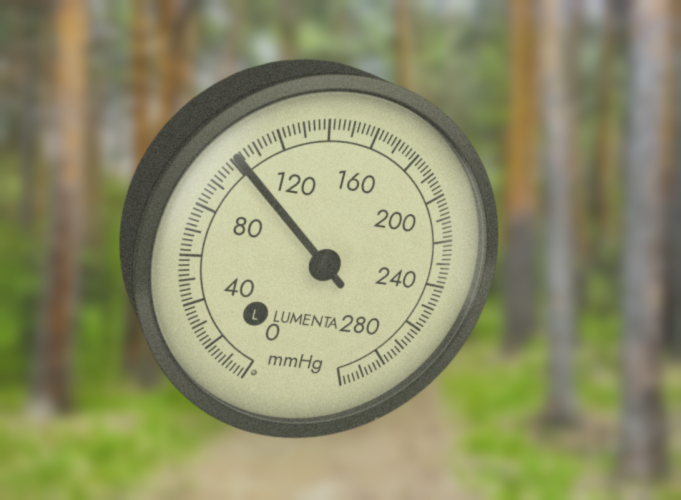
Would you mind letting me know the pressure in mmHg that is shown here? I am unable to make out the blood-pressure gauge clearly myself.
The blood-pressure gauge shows 102 mmHg
